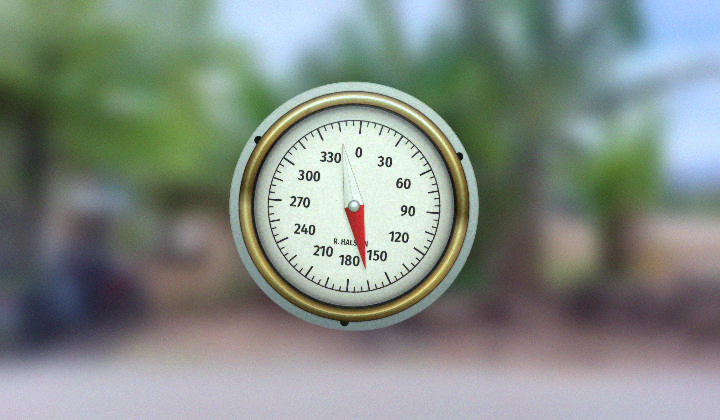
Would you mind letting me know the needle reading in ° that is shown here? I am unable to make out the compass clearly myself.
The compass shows 165 °
